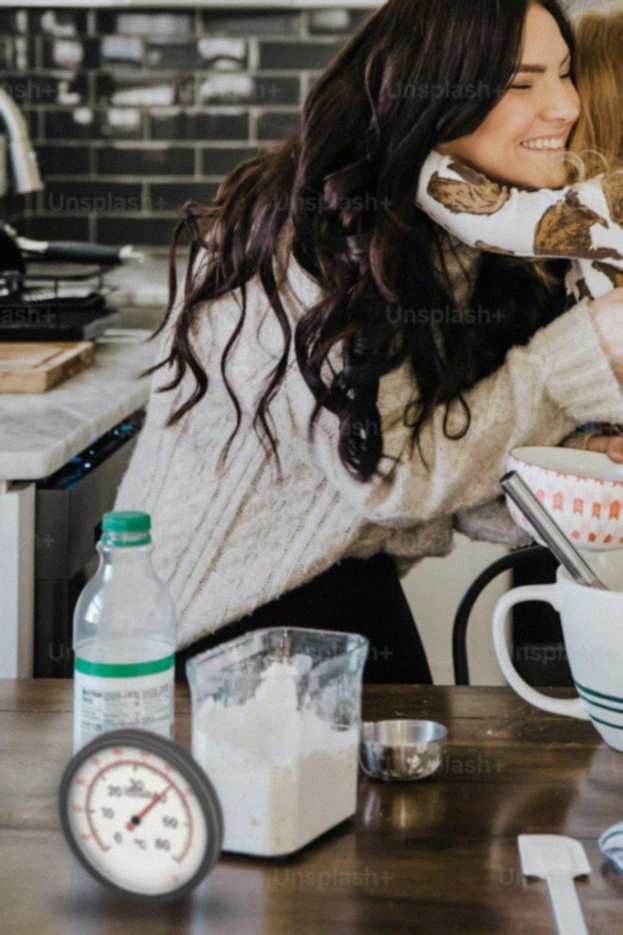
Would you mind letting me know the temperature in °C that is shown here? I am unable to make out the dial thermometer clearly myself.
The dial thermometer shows 40 °C
